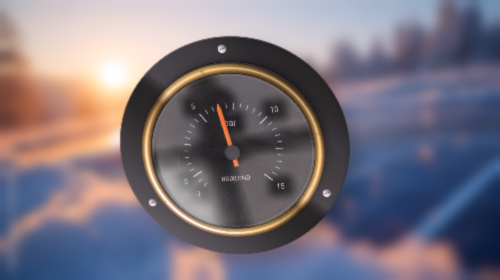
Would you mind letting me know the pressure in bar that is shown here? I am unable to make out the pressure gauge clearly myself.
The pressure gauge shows 6.5 bar
